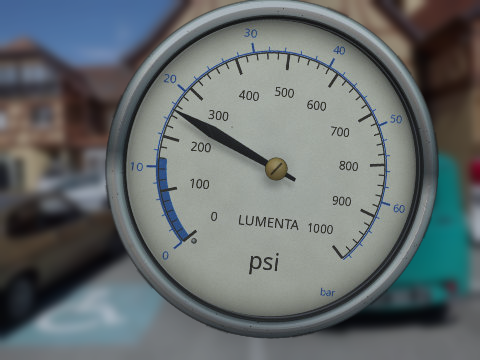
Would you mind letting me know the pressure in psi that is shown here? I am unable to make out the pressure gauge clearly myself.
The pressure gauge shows 250 psi
